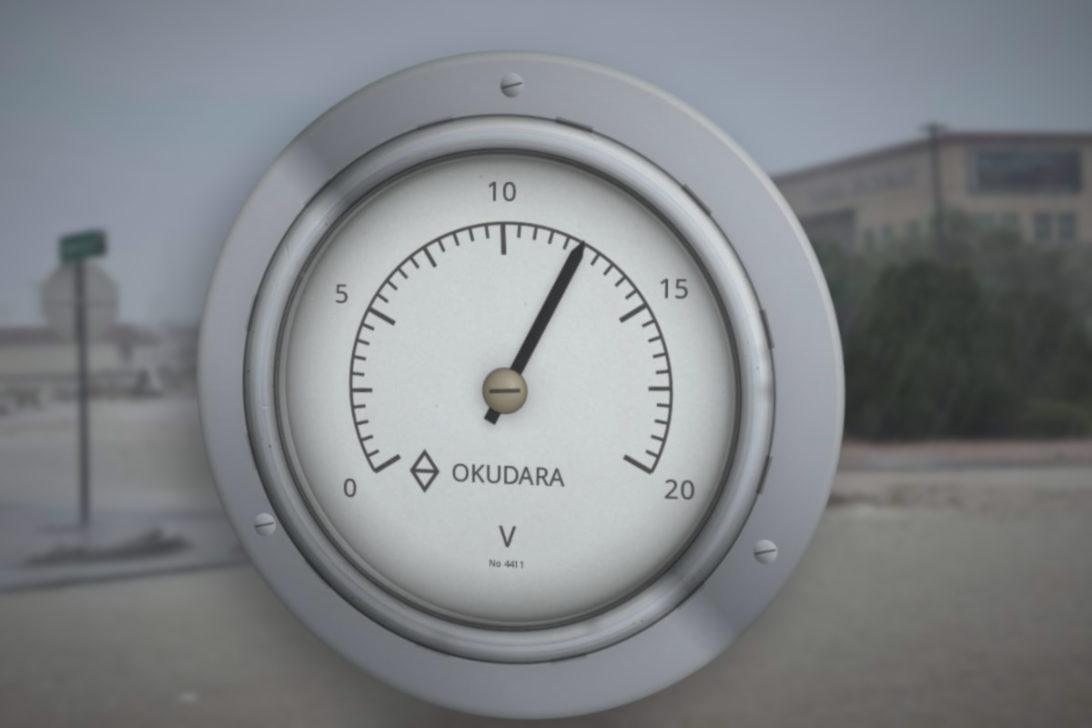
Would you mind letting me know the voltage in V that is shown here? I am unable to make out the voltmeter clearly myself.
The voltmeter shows 12.5 V
